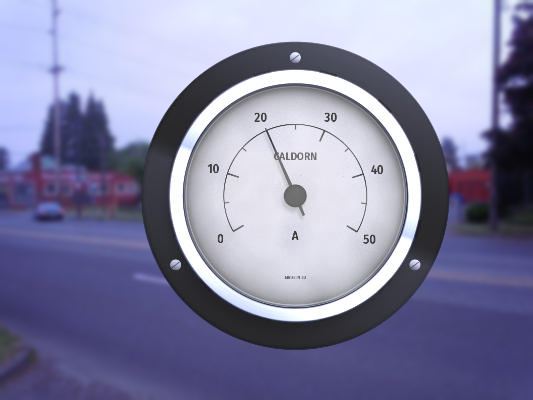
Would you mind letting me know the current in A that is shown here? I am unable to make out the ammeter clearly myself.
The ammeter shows 20 A
